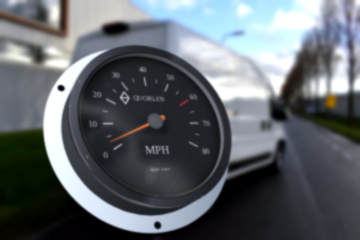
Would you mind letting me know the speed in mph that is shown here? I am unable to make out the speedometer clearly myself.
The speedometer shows 2.5 mph
